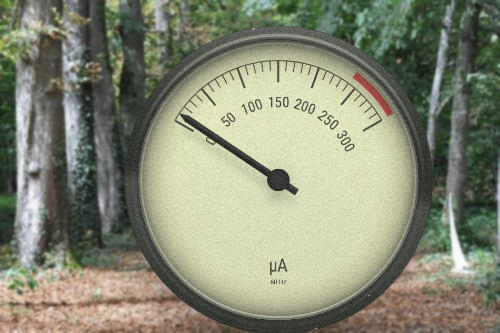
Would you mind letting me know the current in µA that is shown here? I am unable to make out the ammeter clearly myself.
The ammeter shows 10 µA
